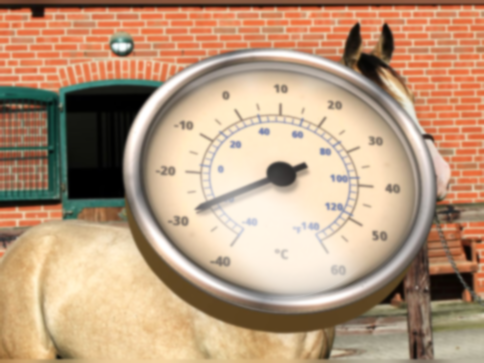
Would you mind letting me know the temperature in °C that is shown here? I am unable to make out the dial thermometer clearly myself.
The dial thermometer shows -30 °C
